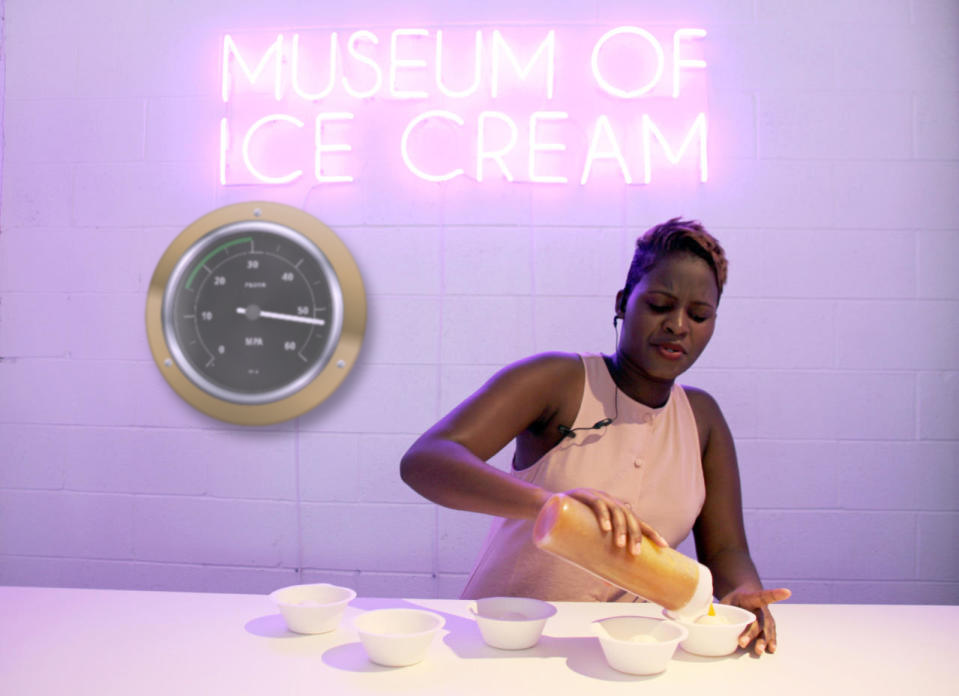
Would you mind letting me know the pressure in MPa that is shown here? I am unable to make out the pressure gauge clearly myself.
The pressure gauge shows 52.5 MPa
